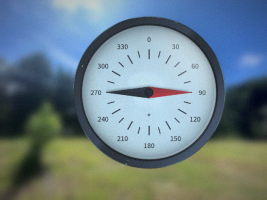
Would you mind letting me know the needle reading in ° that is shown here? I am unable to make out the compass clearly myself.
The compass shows 90 °
